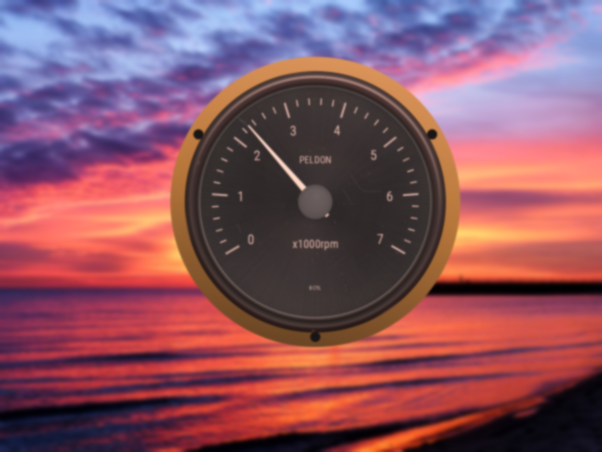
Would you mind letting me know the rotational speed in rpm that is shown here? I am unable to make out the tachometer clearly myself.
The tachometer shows 2300 rpm
